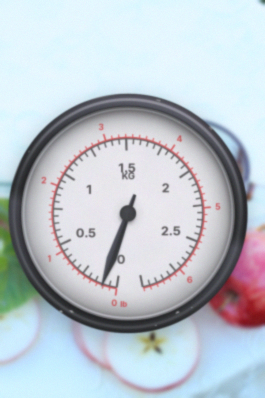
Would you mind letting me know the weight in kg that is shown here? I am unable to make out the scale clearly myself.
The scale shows 0.1 kg
